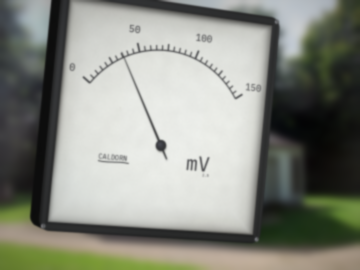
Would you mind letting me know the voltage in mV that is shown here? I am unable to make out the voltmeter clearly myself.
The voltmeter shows 35 mV
